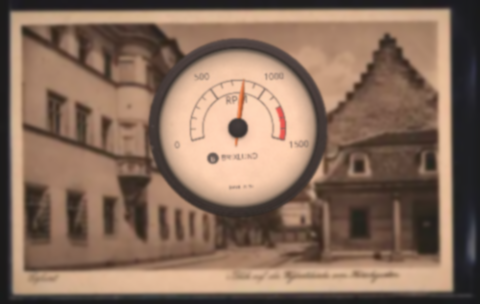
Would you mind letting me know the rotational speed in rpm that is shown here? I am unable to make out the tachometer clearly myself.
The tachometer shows 800 rpm
